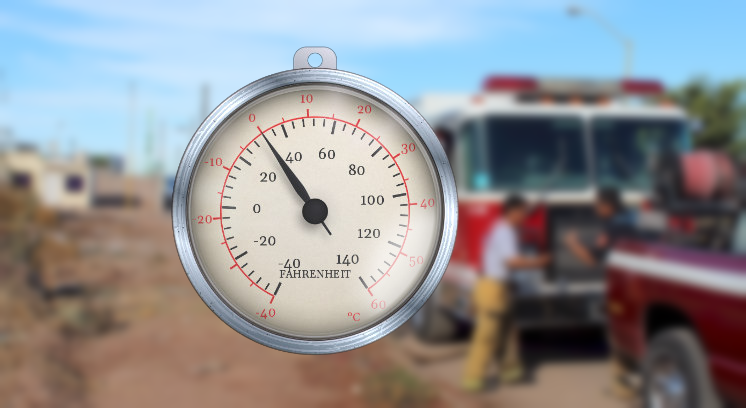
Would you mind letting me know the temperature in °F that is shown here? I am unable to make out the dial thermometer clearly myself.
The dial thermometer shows 32 °F
